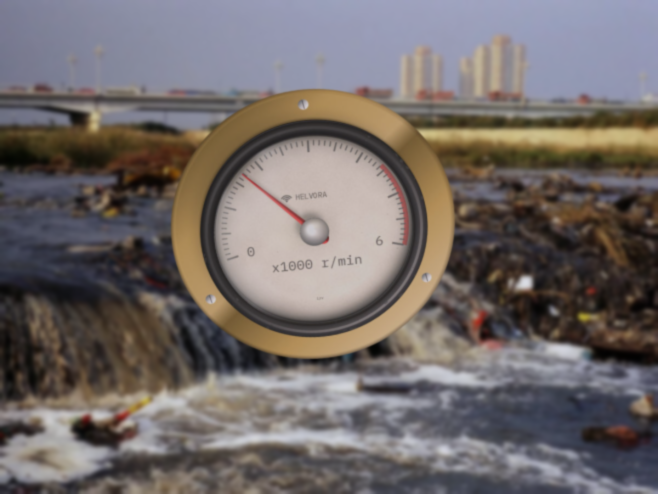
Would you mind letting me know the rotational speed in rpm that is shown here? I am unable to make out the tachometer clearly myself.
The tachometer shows 1700 rpm
